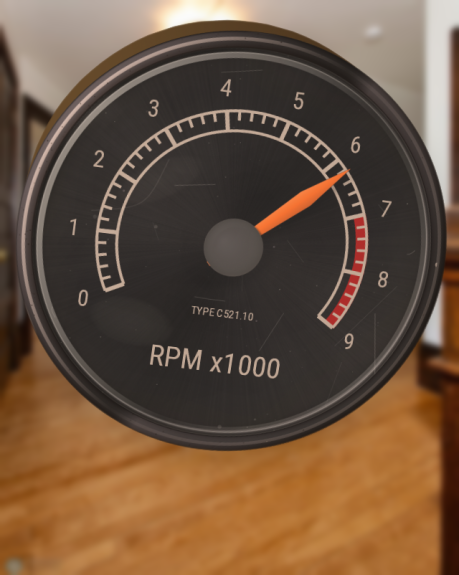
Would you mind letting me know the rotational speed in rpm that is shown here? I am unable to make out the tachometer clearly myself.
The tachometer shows 6200 rpm
